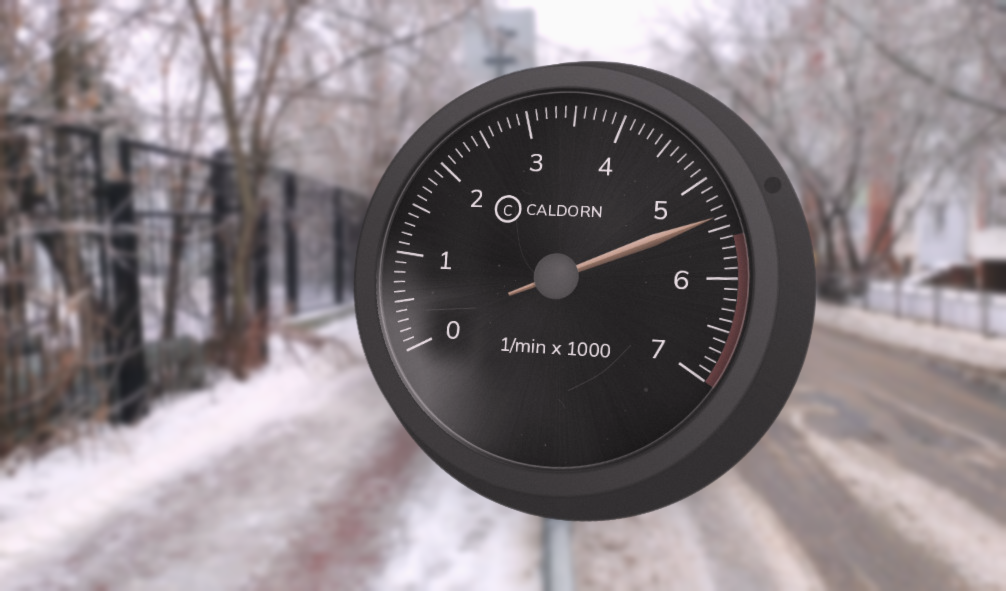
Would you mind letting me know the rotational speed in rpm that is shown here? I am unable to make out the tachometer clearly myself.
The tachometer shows 5400 rpm
